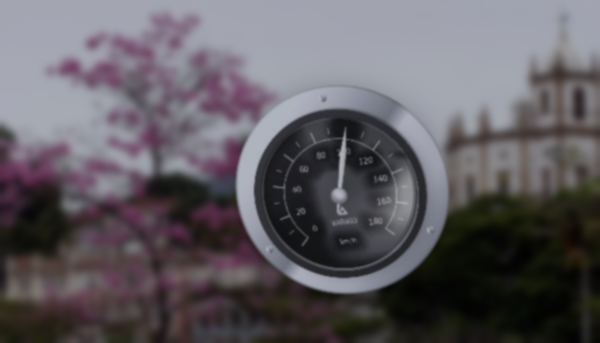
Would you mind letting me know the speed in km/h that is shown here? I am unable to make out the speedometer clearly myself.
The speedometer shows 100 km/h
